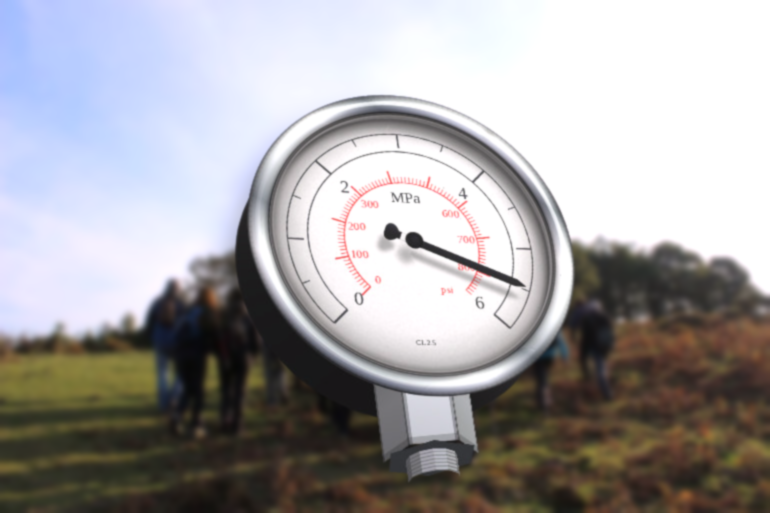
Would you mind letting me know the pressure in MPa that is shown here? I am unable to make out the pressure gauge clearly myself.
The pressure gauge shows 5.5 MPa
